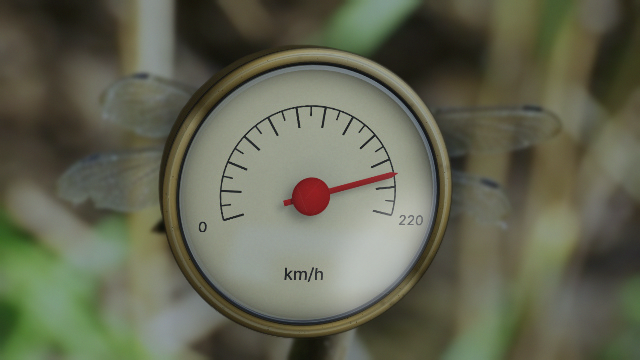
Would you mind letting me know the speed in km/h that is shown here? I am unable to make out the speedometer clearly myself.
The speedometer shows 190 km/h
